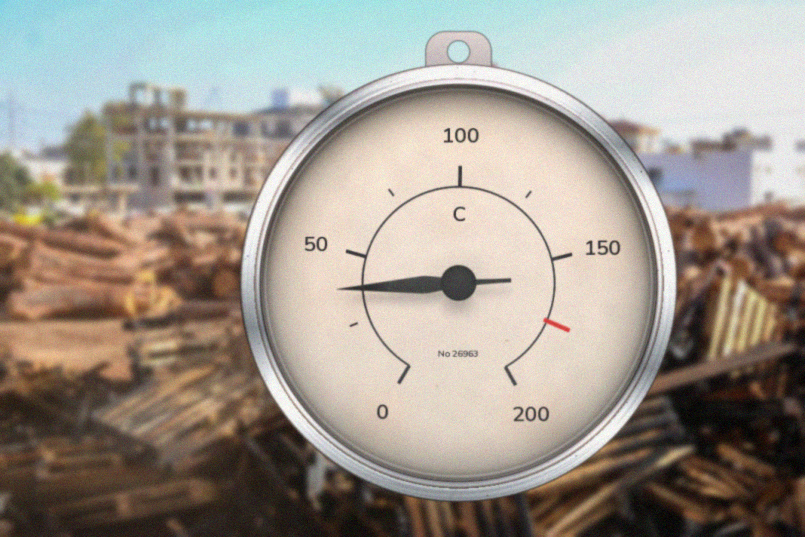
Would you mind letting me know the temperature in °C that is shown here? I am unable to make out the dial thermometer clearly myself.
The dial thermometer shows 37.5 °C
